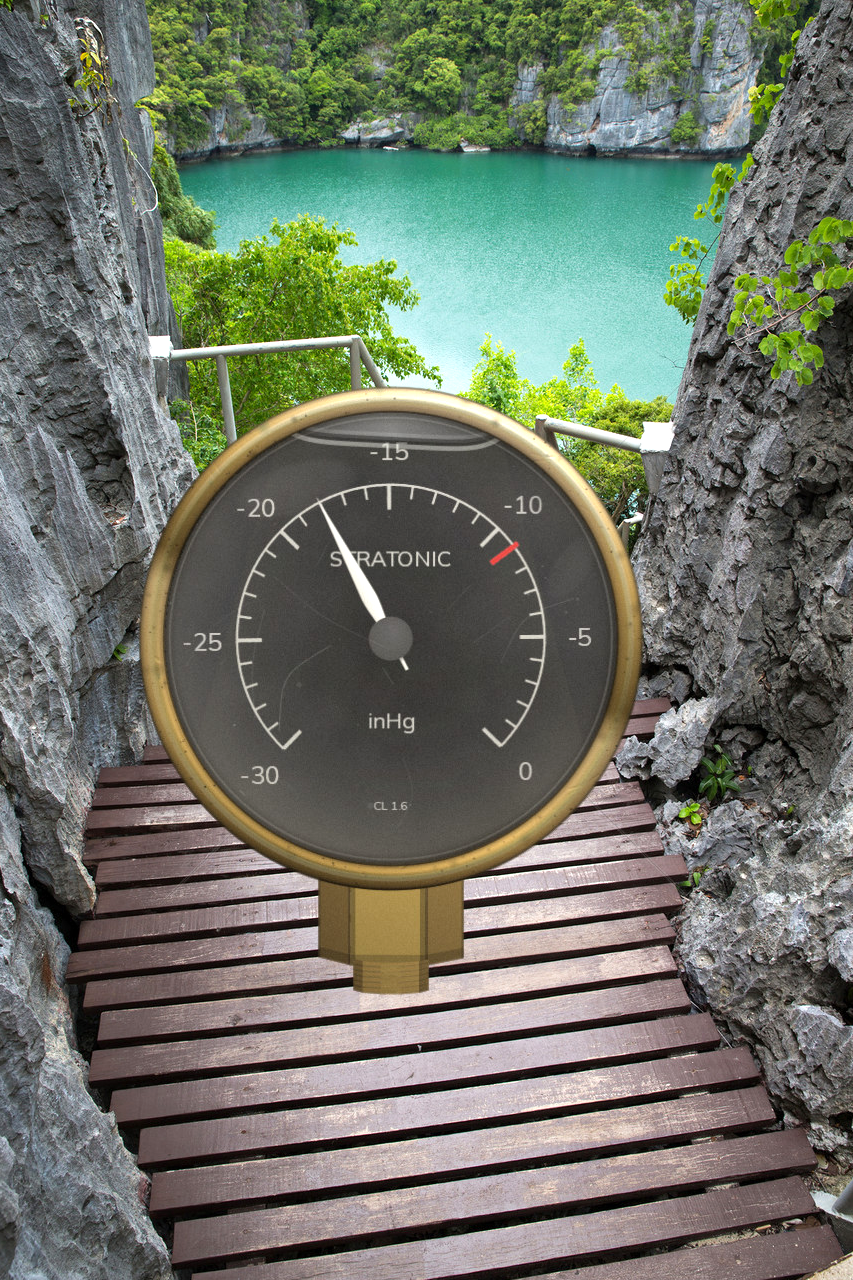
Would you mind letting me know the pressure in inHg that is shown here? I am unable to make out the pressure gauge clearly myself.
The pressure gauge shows -18 inHg
